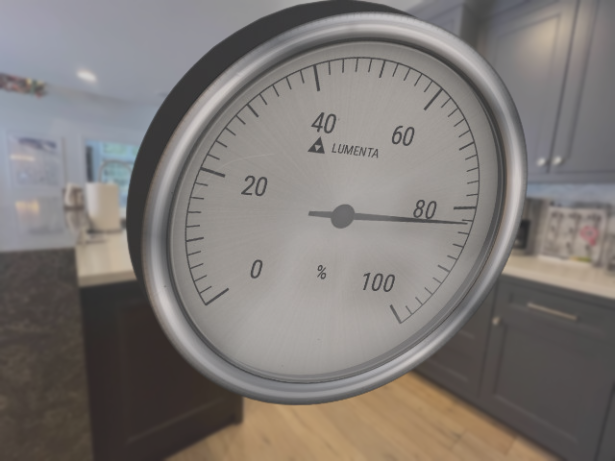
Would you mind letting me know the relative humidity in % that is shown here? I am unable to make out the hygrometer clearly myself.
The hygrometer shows 82 %
